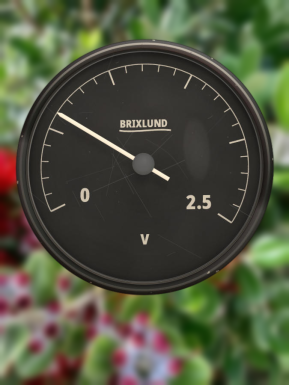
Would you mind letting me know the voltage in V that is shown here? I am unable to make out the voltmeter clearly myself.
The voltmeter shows 0.6 V
